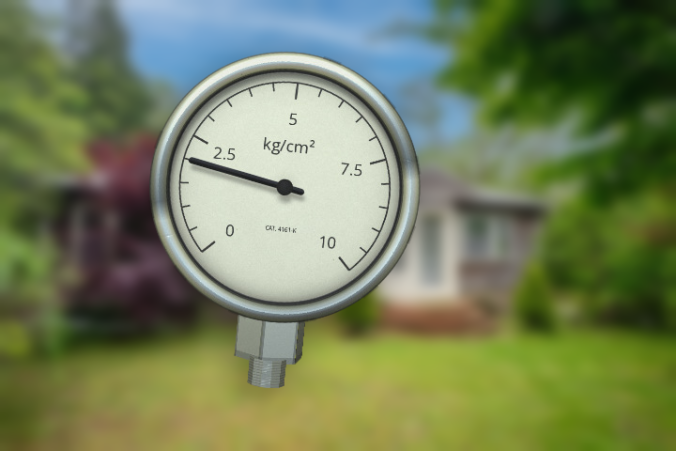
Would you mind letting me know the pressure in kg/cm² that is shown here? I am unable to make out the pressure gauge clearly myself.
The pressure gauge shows 2 kg/cm²
